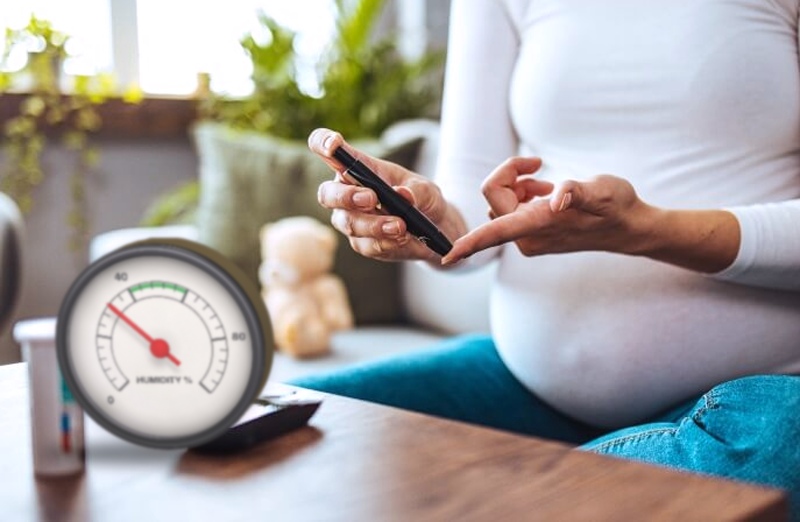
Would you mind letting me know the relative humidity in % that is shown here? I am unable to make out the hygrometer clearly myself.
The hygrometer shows 32 %
